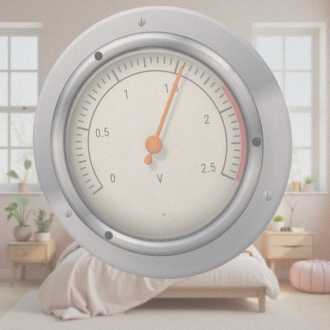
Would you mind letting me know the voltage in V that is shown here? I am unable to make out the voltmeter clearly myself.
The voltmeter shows 1.55 V
